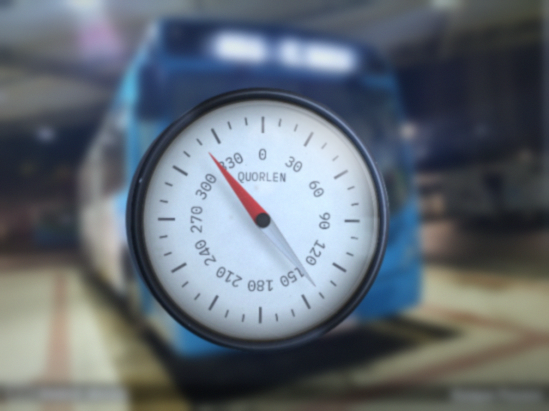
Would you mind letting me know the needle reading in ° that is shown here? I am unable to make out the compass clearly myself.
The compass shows 320 °
